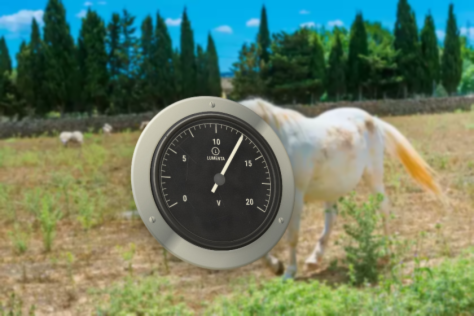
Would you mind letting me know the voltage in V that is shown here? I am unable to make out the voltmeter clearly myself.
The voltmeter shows 12.5 V
